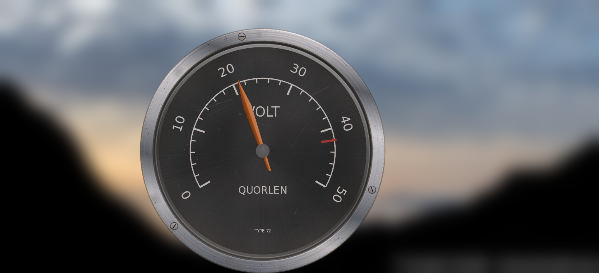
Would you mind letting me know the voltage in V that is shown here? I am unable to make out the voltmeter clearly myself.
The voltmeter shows 21 V
